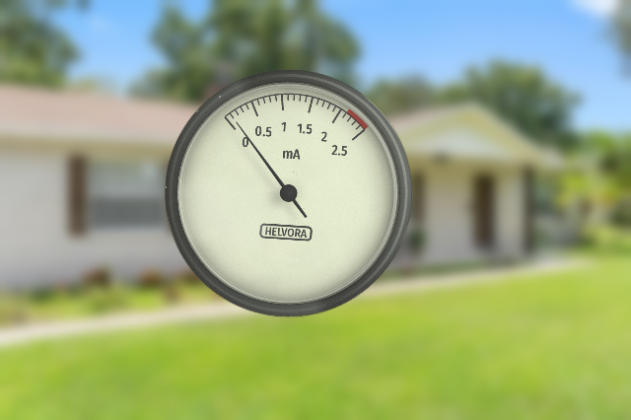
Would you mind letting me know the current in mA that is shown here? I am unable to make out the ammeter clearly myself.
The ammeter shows 0.1 mA
